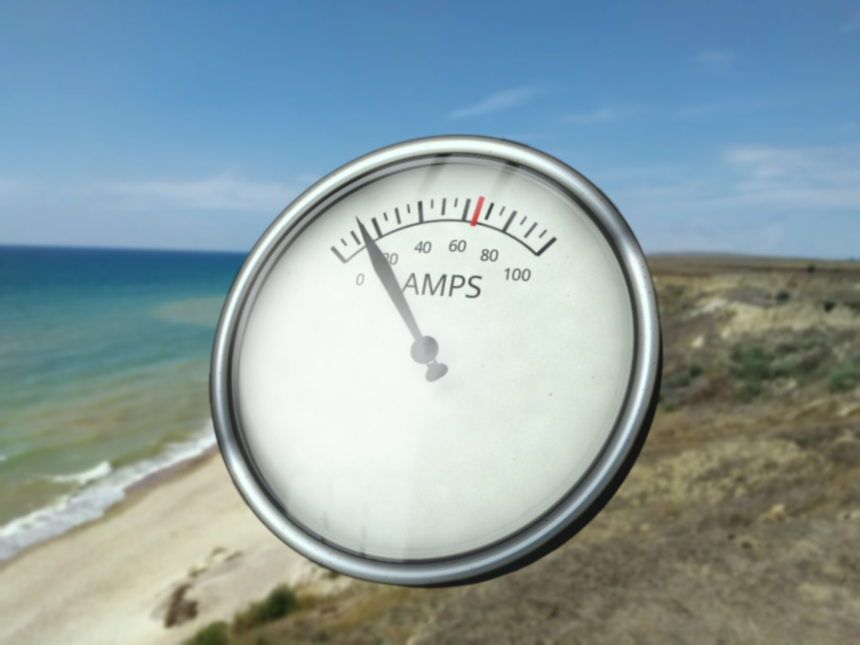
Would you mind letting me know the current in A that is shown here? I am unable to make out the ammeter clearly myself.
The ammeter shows 15 A
